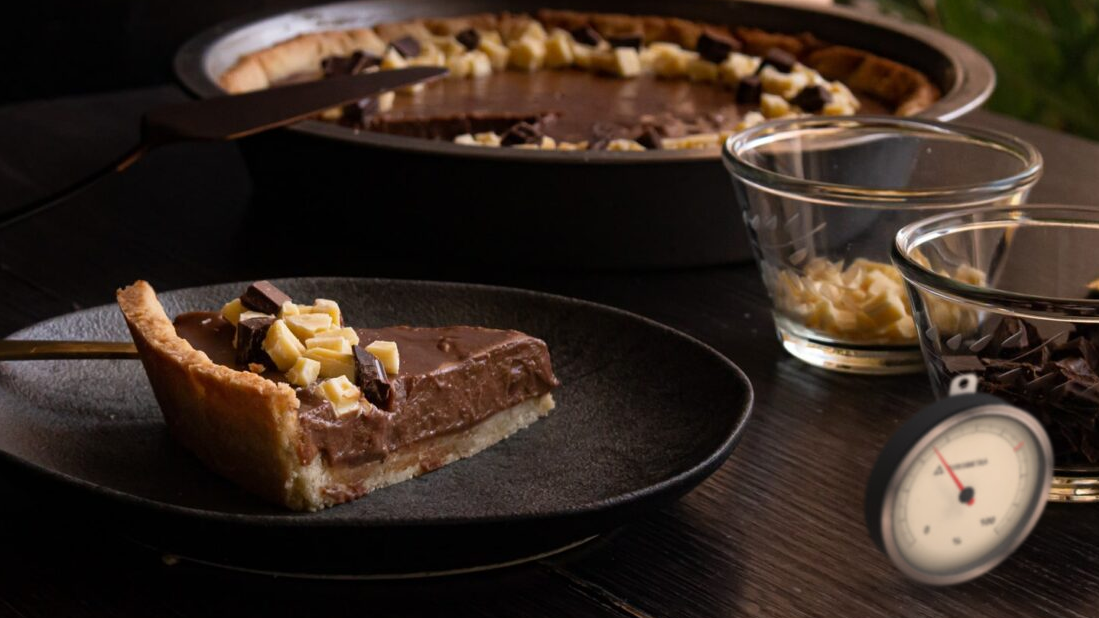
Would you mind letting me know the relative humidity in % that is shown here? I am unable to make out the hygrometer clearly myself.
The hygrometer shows 35 %
